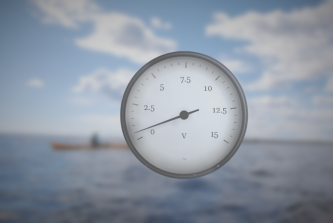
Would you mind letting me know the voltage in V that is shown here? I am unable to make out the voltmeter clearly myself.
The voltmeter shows 0.5 V
